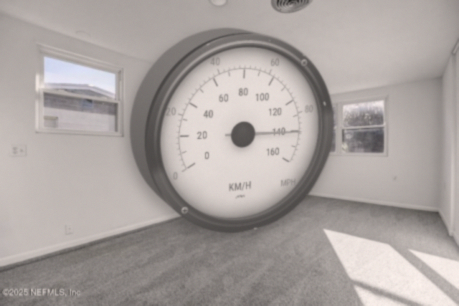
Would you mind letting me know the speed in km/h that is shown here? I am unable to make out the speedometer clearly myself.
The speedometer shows 140 km/h
